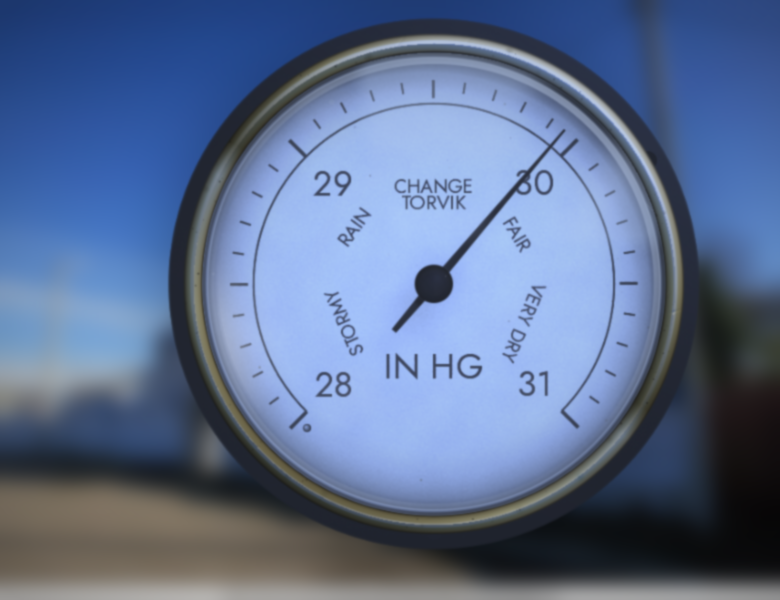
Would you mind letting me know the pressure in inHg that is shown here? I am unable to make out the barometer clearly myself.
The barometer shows 29.95 inHg
